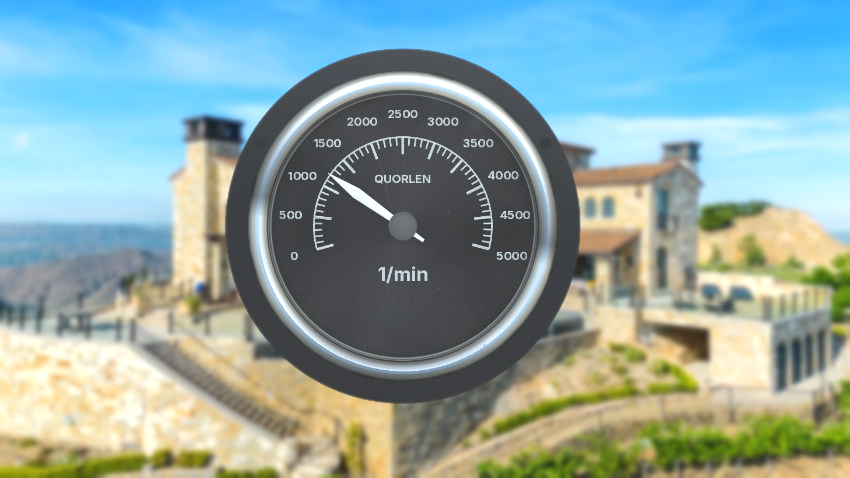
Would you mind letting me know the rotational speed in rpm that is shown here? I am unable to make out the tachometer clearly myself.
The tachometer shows 1200 rpm
